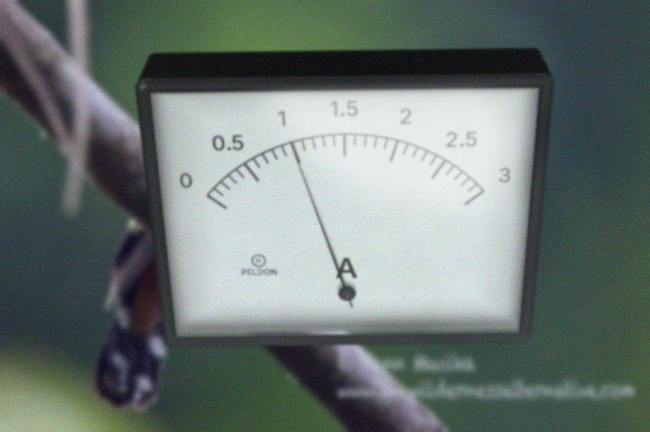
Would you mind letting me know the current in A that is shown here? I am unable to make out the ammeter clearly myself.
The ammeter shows 1 A
